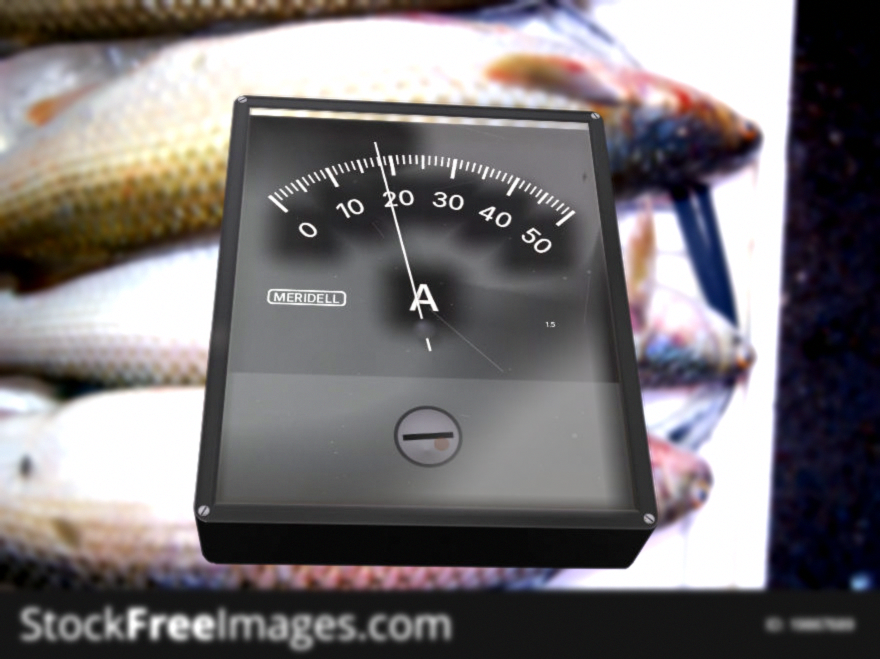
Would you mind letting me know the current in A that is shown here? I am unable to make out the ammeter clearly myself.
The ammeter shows 18 A
